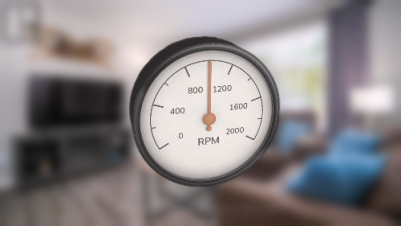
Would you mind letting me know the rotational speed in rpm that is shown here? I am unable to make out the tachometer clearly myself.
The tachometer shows 1000 rpm
